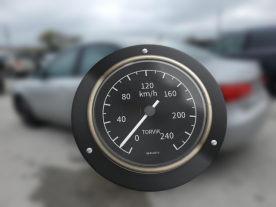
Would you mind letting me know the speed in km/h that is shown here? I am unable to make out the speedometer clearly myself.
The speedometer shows 10 km/h
